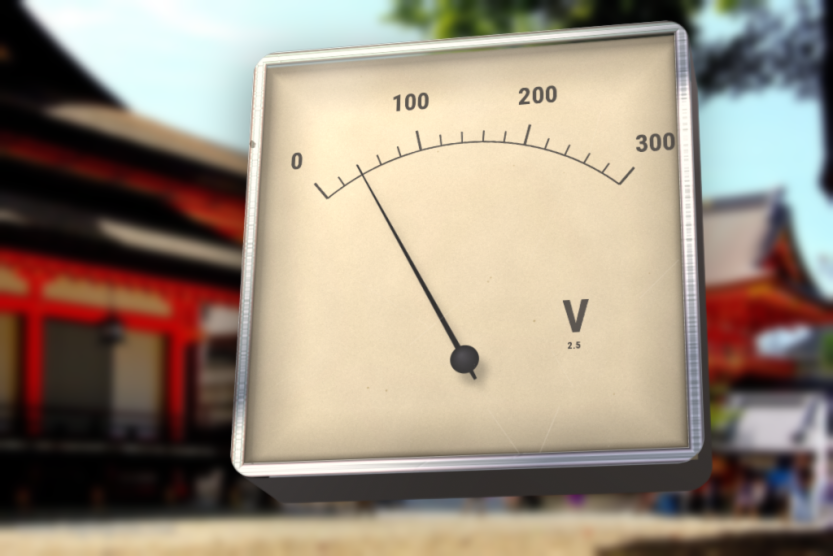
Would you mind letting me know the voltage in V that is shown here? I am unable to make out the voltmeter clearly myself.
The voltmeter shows 40 V
